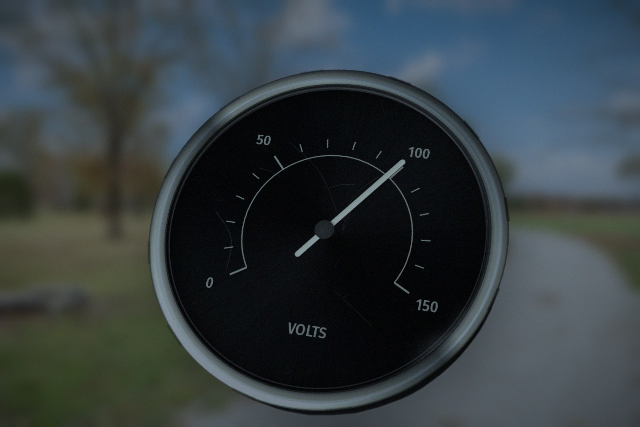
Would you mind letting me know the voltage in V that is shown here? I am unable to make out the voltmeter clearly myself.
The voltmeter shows 100 V
